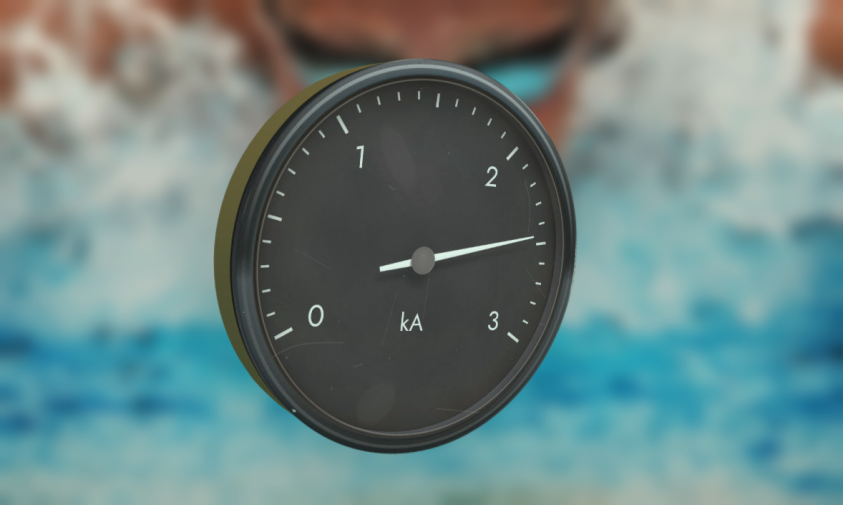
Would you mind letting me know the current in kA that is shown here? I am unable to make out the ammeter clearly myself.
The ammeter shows 2.45 kA
